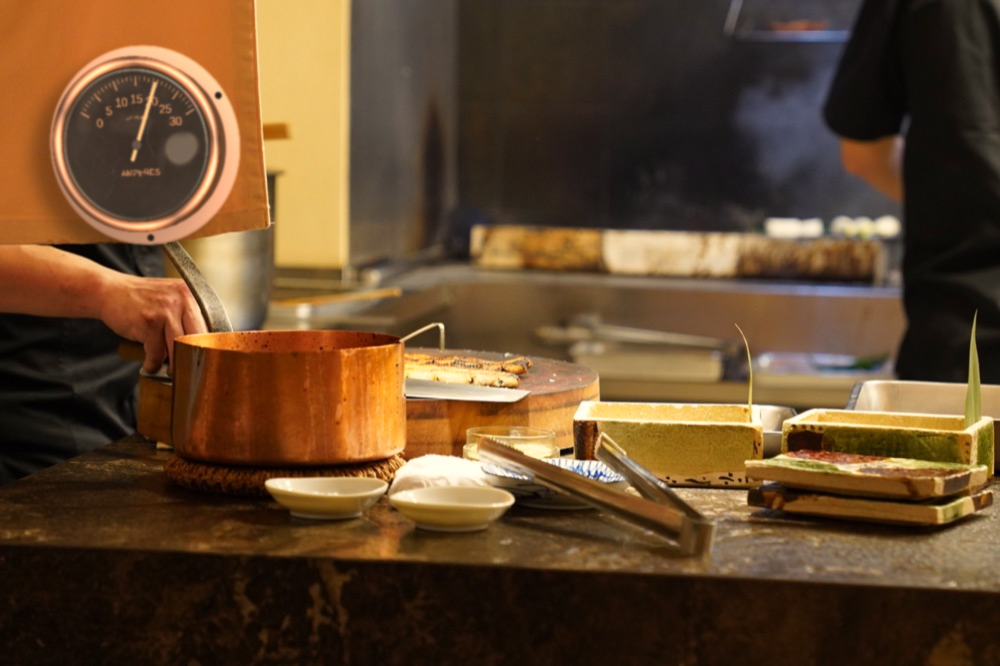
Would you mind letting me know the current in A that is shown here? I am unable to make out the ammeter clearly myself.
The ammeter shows 20 A
